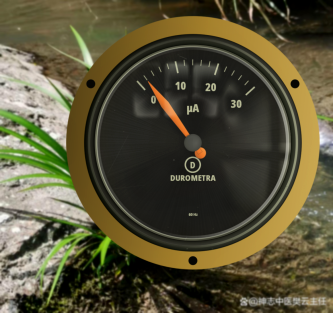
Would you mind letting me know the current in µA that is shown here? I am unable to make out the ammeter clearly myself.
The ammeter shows 2 µA
